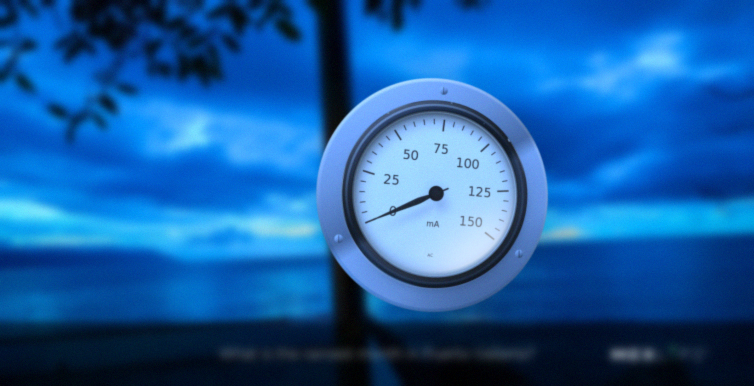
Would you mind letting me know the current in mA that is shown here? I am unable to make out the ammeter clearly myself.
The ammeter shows 0 mA
